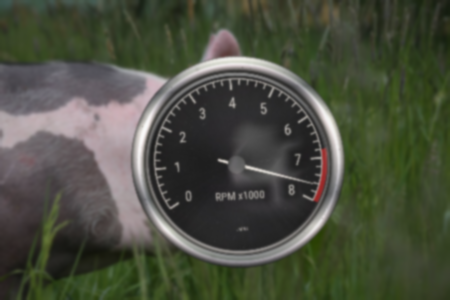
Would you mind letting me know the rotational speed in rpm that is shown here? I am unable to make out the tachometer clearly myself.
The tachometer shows 7600 rpm
